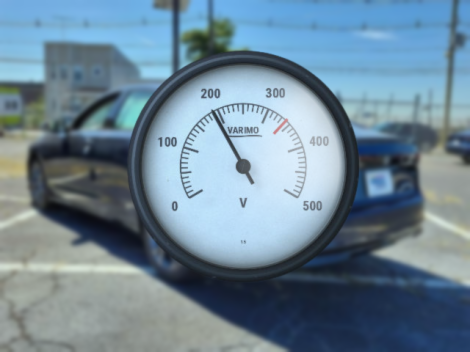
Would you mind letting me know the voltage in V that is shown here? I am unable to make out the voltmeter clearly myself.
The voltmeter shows 190 V
